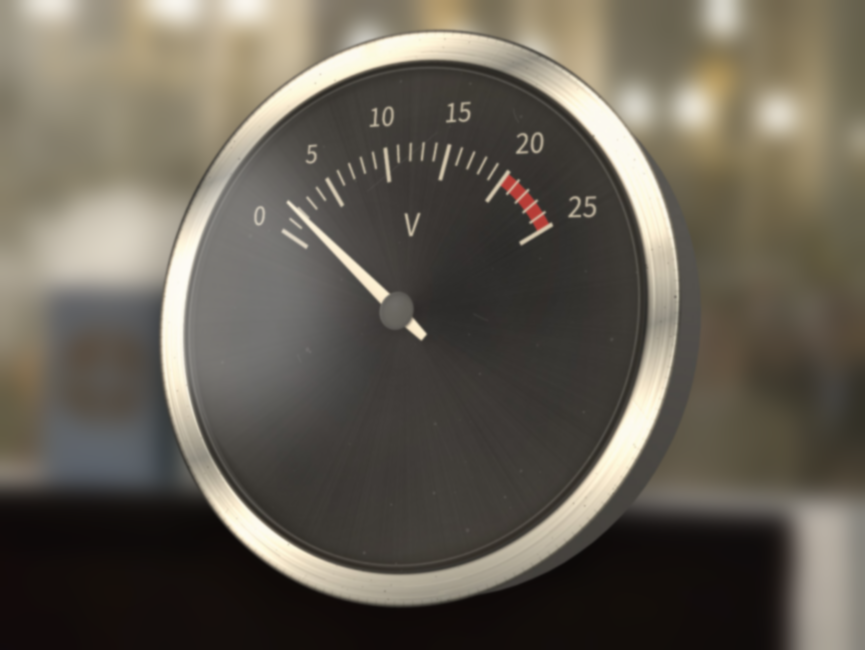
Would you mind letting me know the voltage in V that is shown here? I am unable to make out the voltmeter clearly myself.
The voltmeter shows 2 V
